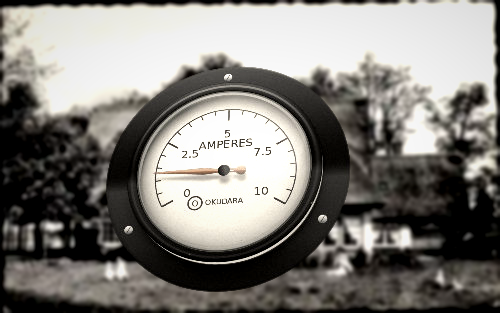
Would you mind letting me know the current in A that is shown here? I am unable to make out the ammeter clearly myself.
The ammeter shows 1.25 A
